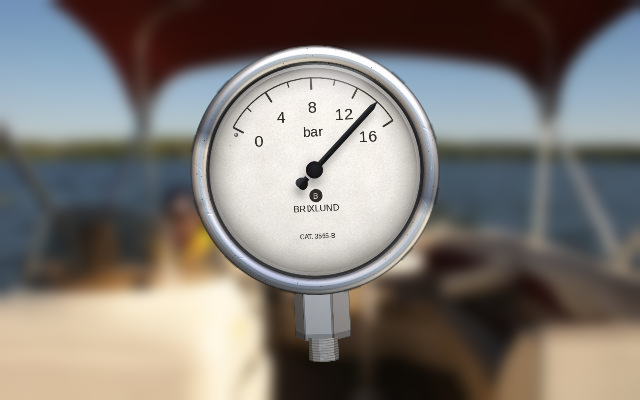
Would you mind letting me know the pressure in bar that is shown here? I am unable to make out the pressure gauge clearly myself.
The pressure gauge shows 14 bar
